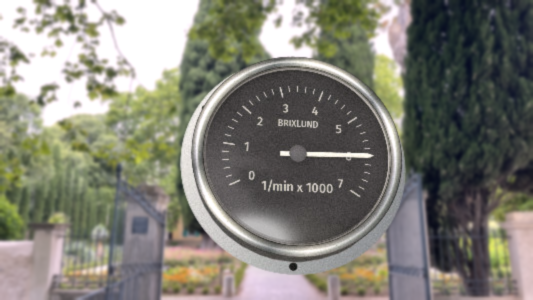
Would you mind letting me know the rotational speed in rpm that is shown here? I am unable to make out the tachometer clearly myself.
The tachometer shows 6000 rpm
